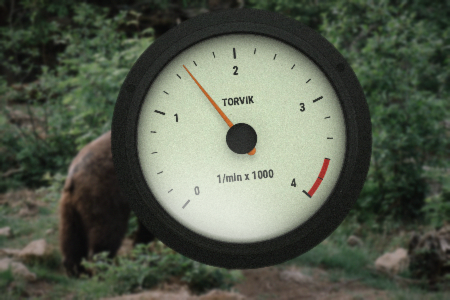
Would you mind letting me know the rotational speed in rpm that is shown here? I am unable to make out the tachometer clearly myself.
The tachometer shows 1500 rpm
